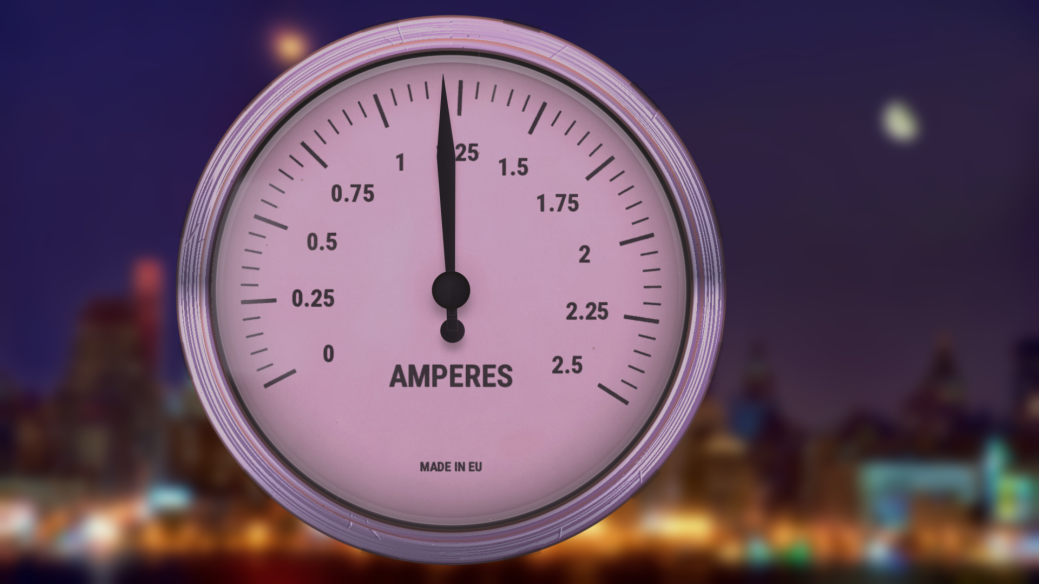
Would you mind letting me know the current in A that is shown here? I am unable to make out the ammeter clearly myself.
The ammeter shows 1.2 A
